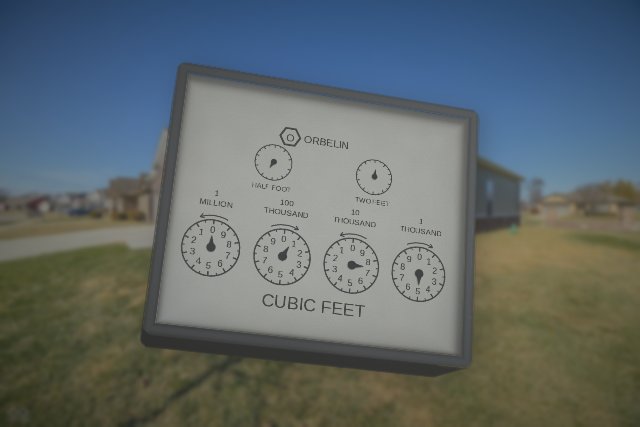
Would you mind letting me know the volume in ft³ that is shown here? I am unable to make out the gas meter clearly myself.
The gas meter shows 7500 ft³
